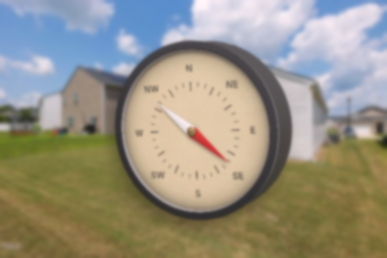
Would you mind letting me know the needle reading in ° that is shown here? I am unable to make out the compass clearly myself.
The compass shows 130 °
